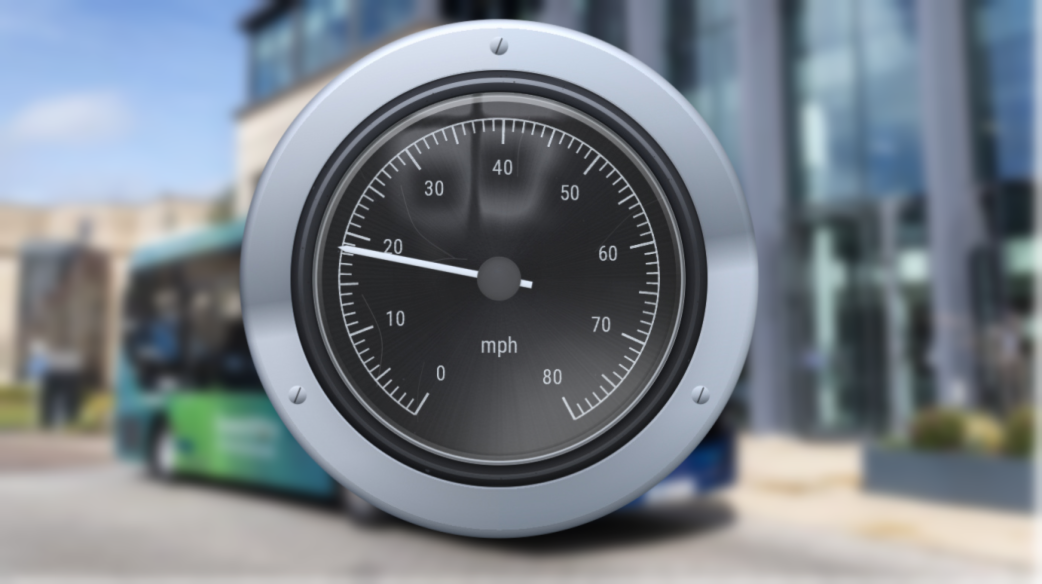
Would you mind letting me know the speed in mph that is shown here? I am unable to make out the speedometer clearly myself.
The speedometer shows 18.5 mph
